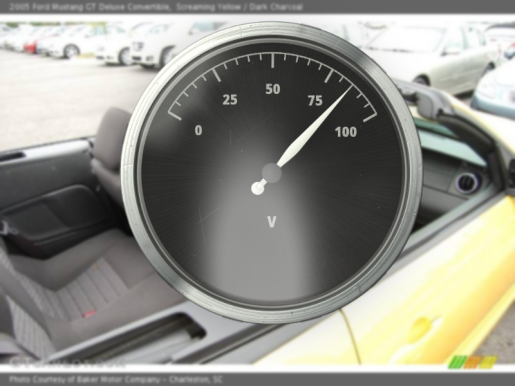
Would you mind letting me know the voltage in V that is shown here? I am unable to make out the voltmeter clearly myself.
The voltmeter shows 85 V
